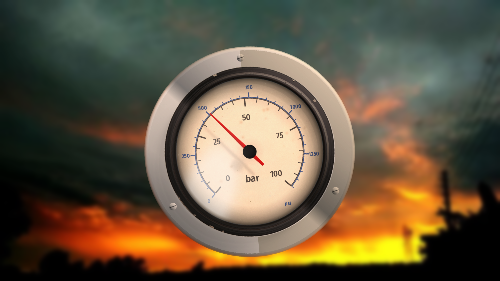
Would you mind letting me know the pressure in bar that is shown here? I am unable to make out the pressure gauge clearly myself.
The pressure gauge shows 35 bar
